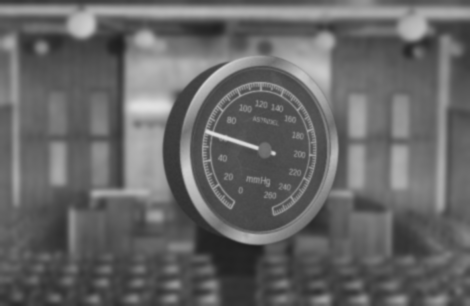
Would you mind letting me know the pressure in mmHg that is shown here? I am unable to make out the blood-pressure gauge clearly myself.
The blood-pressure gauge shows 60 mmHg
